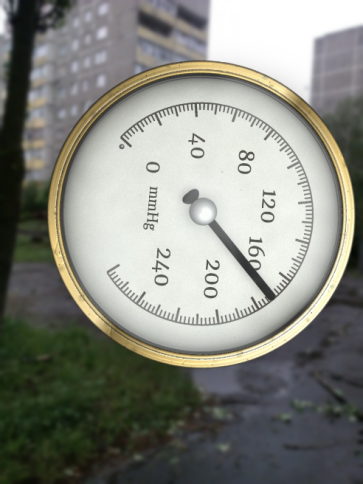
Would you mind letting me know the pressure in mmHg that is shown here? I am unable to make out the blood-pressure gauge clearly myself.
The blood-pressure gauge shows 172 mmHg
